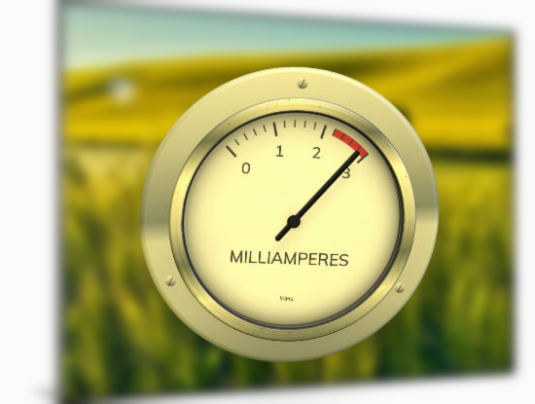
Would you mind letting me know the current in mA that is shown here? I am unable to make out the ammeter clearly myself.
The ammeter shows 2.8 mA
